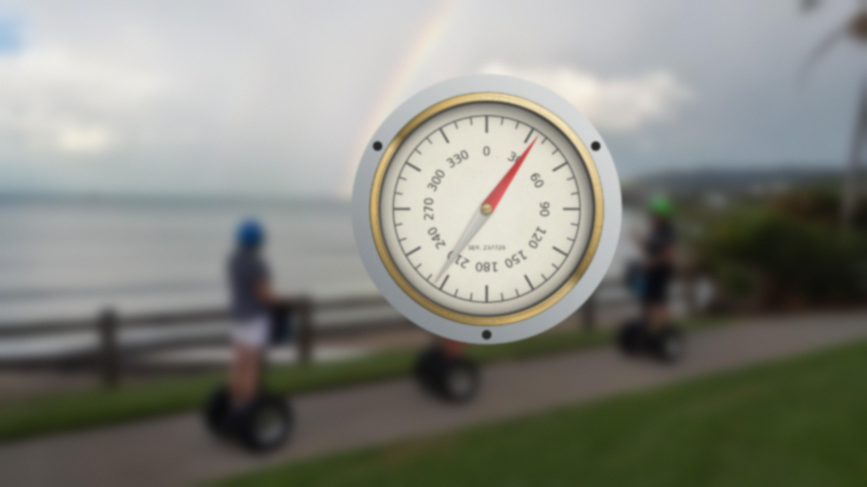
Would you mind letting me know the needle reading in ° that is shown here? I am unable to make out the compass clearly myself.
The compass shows 35 °
